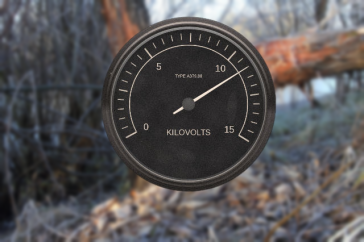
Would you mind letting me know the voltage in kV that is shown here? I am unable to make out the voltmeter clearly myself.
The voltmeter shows 11 kV
